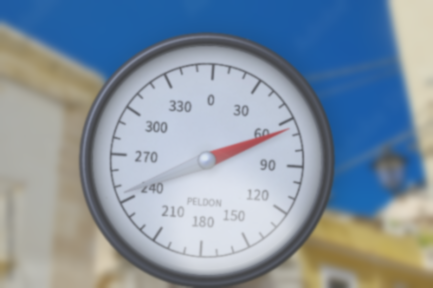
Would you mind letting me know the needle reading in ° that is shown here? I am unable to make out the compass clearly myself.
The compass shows 65 °
